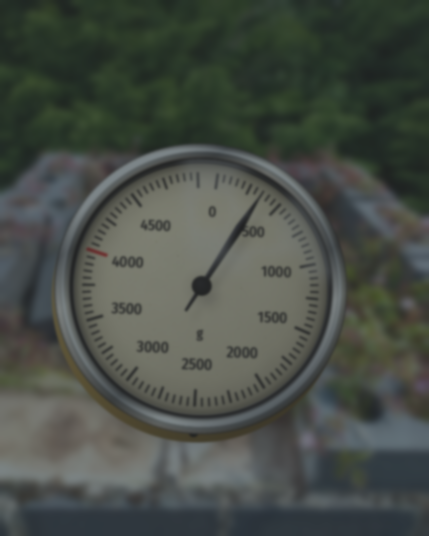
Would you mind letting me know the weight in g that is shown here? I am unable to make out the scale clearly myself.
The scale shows 350 g
